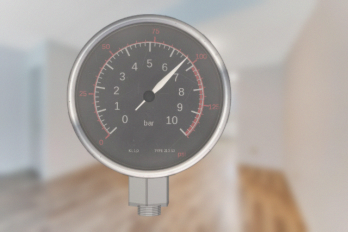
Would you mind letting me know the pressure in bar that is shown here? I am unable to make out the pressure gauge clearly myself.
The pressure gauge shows 6.6 bar
